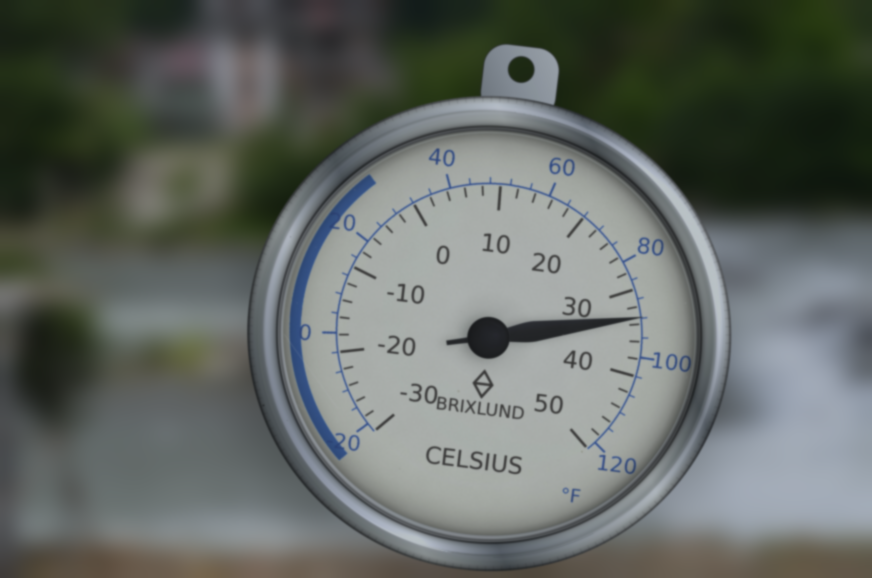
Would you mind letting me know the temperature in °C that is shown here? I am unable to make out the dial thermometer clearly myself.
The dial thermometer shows 33 °C
